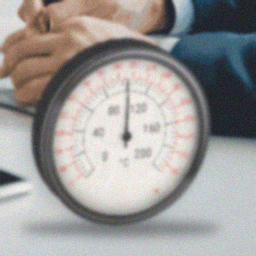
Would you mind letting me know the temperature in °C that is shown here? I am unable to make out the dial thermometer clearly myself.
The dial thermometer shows 100 °C
